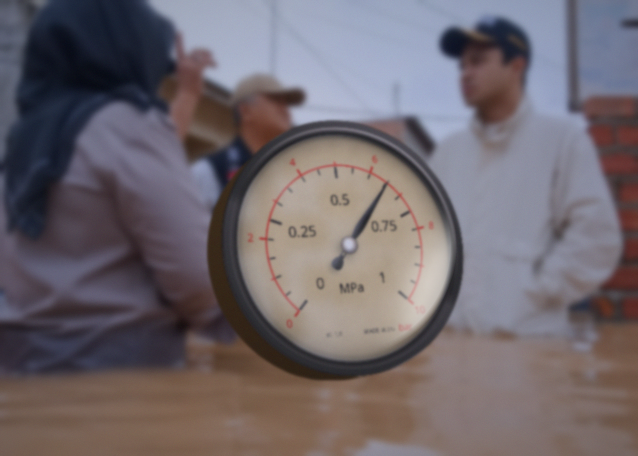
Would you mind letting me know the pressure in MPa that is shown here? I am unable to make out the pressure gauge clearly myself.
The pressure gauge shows 0.65 MPa
